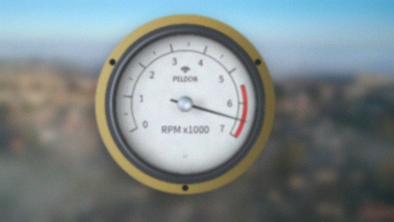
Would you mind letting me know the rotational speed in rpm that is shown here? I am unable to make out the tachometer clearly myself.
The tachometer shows 6500 rpm
